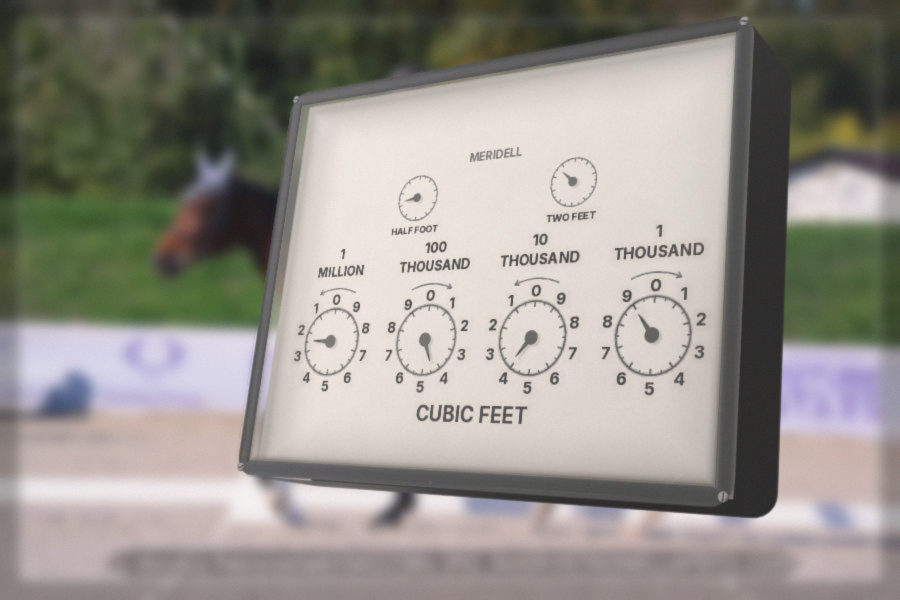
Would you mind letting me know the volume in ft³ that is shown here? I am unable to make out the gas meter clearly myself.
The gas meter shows 243900 ft³
